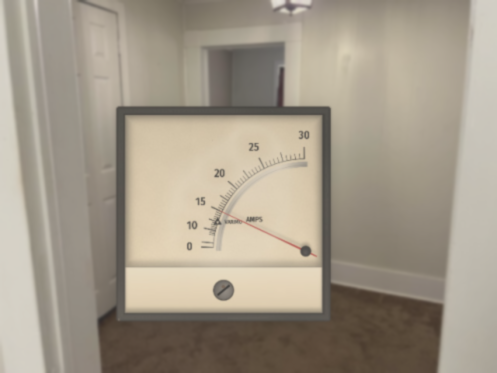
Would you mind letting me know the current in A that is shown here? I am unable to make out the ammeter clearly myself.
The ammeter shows 15 A
